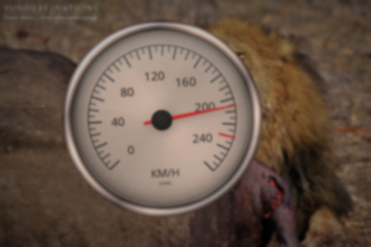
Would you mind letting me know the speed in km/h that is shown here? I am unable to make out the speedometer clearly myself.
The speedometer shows 205 km/h
